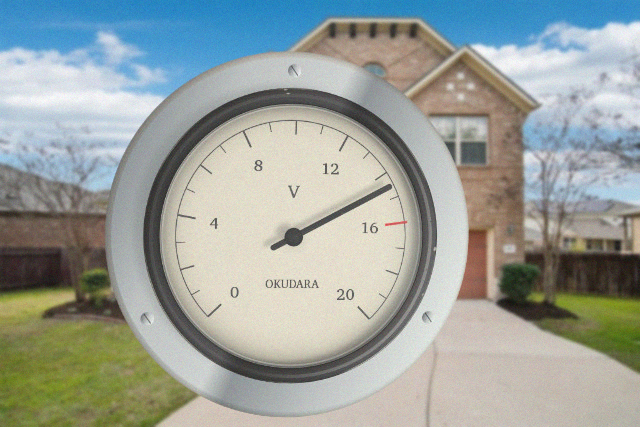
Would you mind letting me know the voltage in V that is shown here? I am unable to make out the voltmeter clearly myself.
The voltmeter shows 14.5 V
